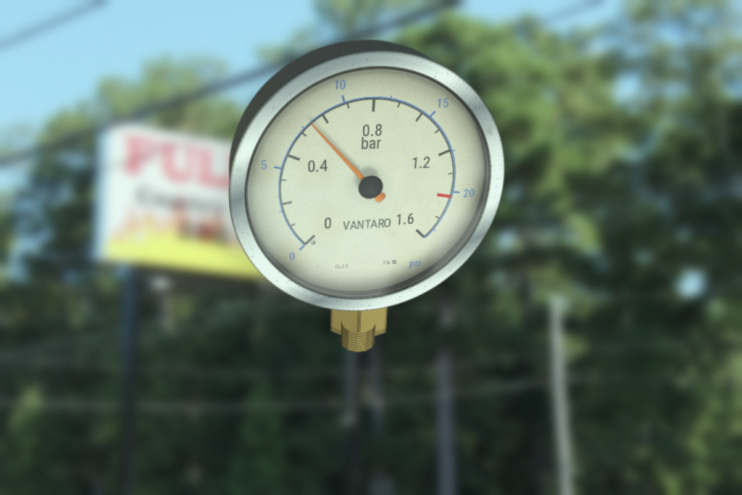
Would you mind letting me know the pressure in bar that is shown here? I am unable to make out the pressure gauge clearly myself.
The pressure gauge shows 0.55 bar
